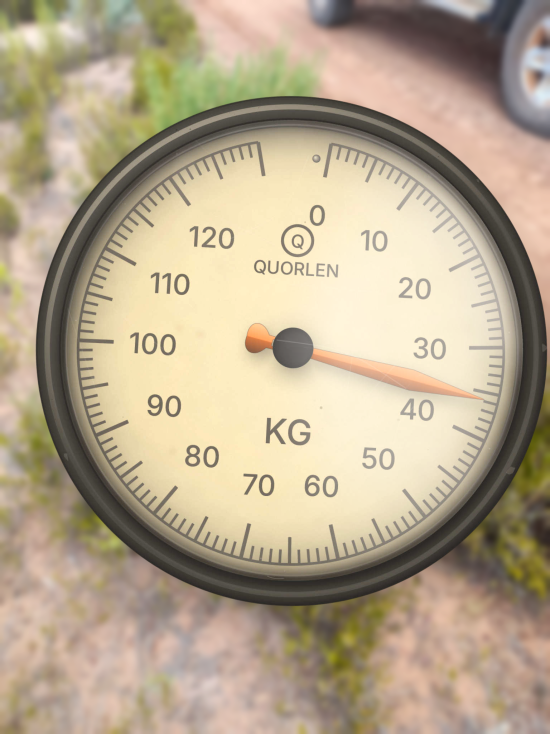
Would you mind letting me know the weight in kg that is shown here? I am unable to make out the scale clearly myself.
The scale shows 36 kg
